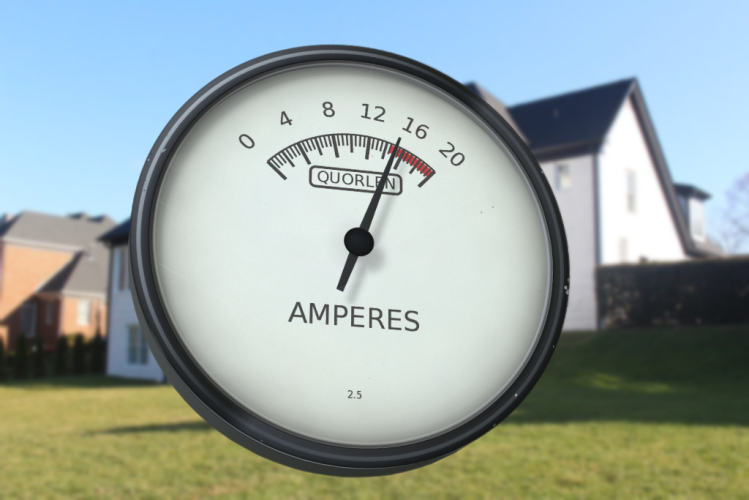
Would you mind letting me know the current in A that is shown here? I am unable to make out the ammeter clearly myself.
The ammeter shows 15 A
